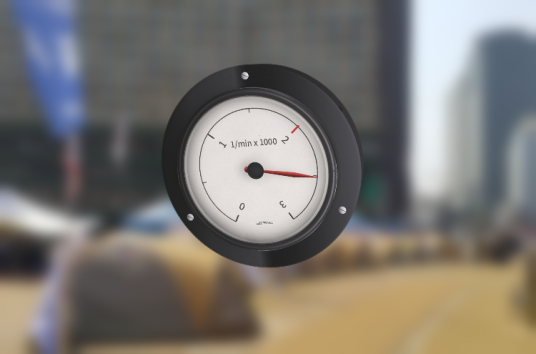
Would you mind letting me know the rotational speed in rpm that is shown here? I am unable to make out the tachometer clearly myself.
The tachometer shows 2500 rpm
